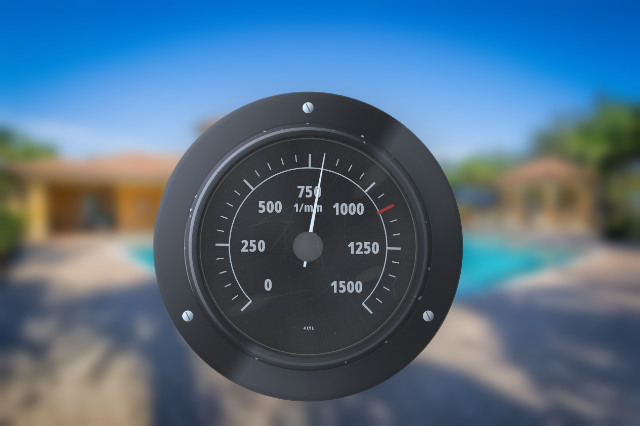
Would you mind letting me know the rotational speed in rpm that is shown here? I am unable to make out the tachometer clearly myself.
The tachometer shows 800 rpm
